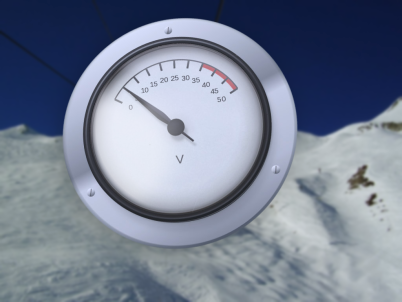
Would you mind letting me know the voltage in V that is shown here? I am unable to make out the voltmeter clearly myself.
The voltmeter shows 5 V
